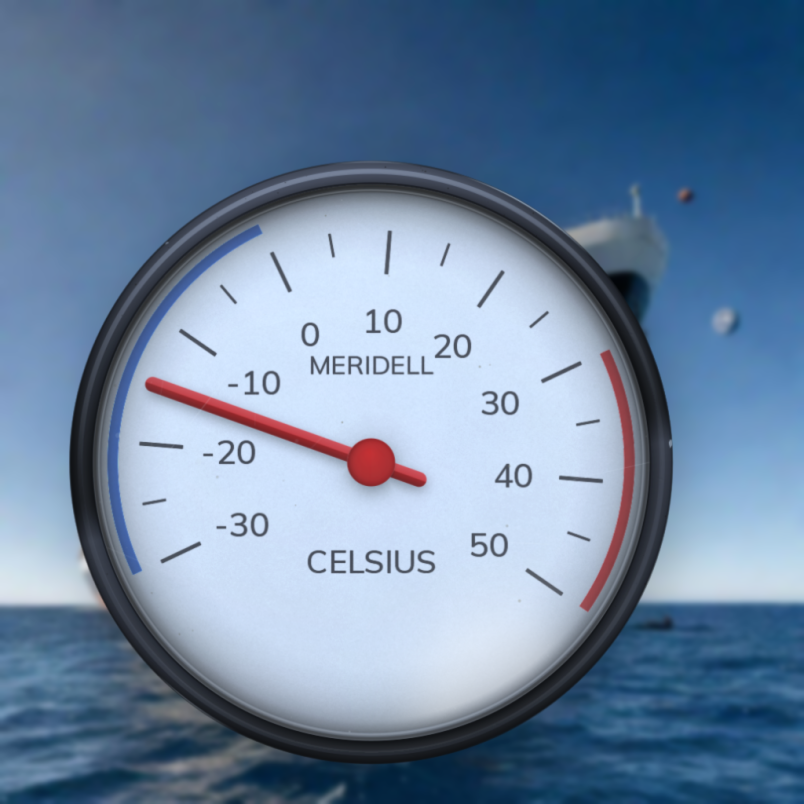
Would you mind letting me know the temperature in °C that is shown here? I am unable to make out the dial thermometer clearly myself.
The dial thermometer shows -15 °C
